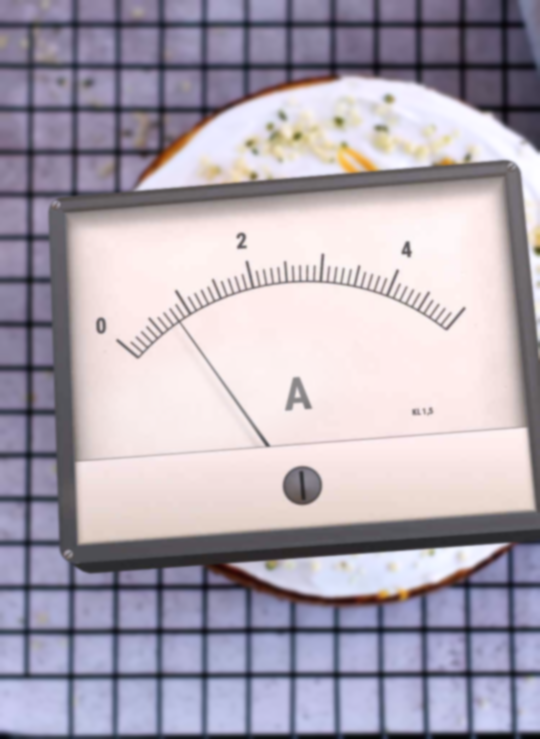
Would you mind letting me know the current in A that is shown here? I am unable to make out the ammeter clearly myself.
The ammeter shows 0.8 A
